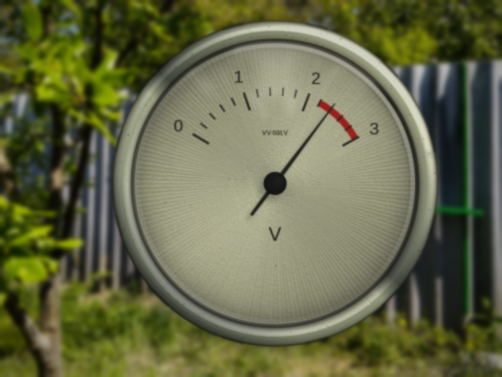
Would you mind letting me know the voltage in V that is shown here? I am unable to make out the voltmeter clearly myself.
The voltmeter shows 2.4 V
